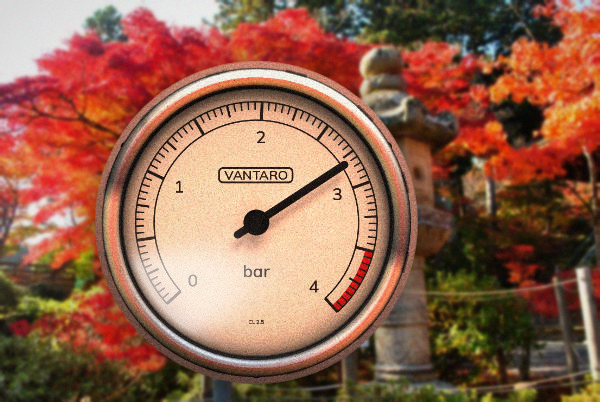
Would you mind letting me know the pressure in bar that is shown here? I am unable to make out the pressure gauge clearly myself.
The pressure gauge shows 2.8 bar
